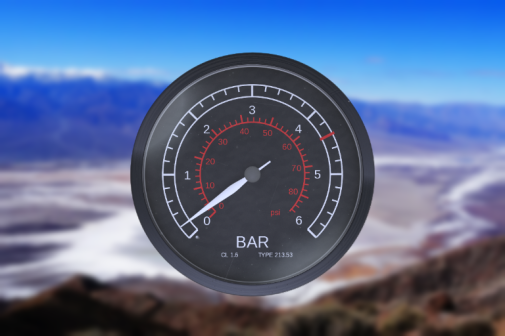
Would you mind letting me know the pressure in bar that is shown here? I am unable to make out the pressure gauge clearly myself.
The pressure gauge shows 0.2 bar
